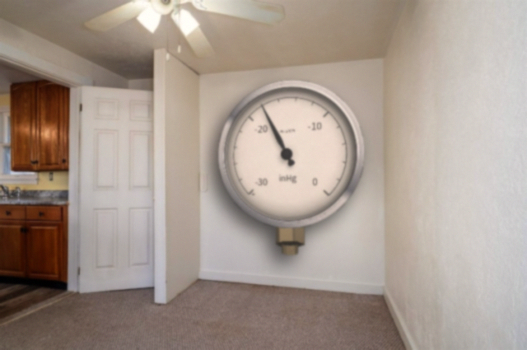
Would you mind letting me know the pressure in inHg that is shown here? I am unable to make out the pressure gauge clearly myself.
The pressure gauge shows -18 inHg
